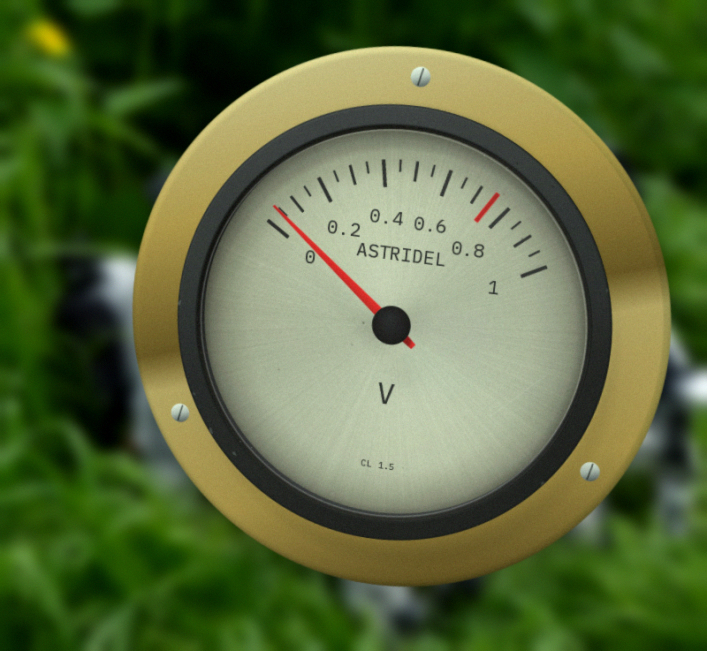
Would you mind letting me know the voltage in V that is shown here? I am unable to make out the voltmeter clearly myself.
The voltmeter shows 0.05 V
